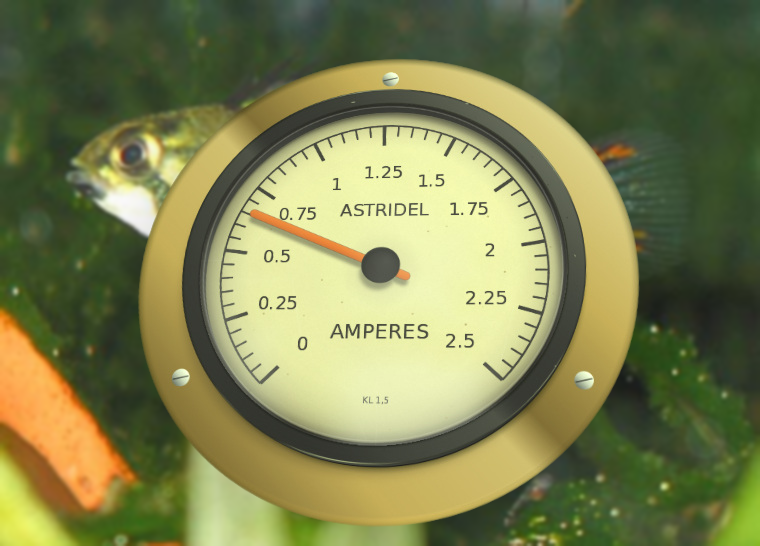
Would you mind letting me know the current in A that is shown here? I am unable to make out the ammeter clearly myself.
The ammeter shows 0.65 A
